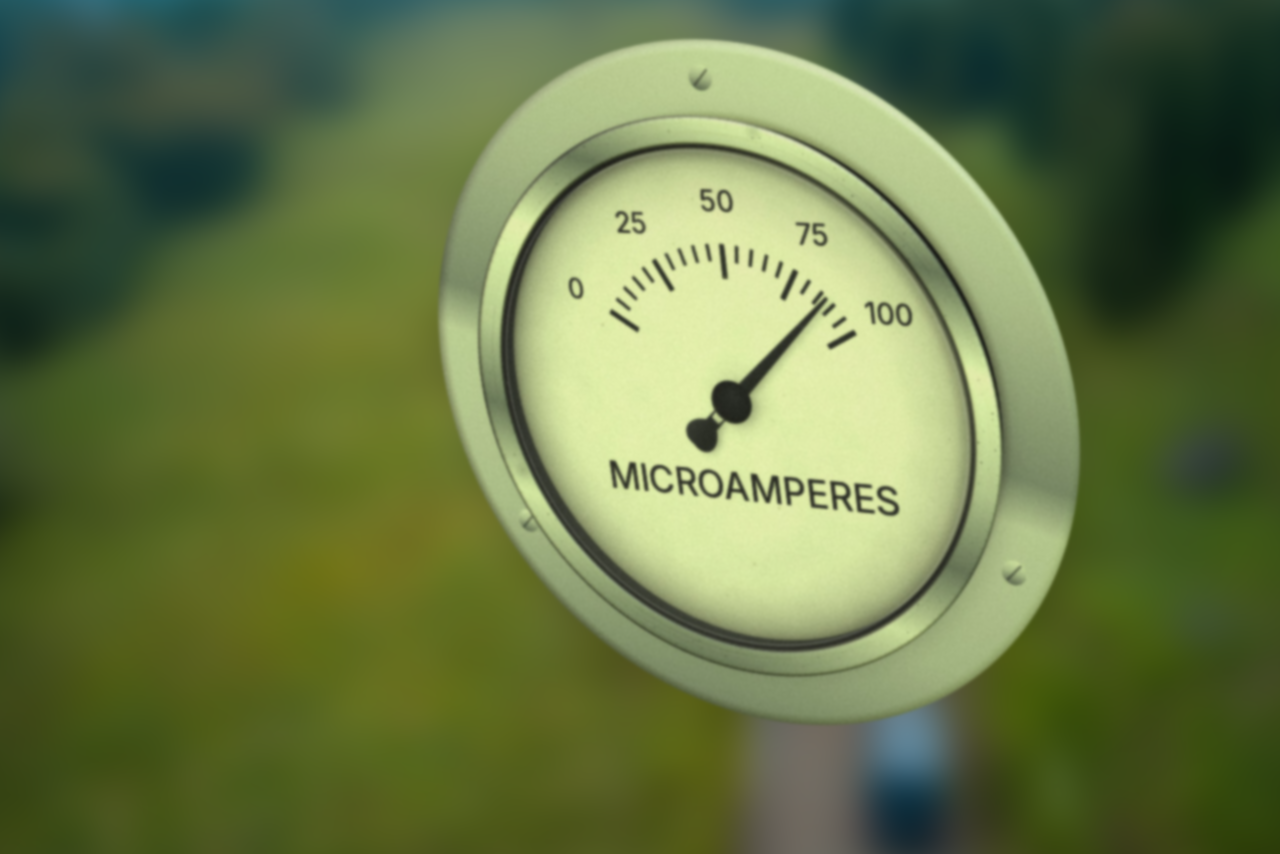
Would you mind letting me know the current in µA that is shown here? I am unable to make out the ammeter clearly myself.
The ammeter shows 87.5 µA
